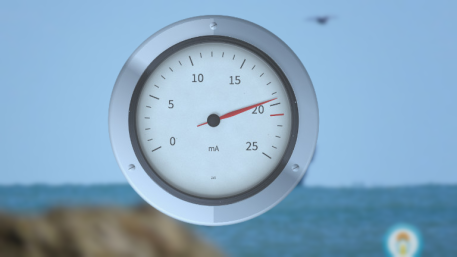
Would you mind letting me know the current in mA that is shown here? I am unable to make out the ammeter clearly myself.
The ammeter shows 19.5 mA
